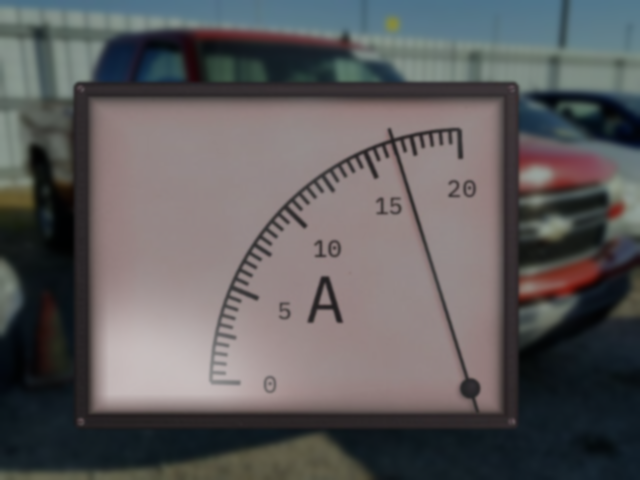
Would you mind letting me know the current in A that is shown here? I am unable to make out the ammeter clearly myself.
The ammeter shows 16.5 A
